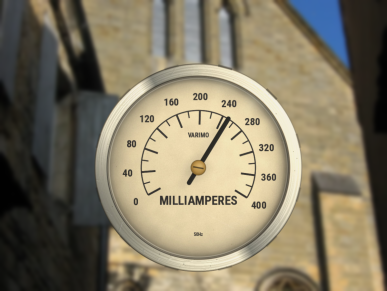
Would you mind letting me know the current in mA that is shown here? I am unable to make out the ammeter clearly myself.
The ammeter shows 250 mA
